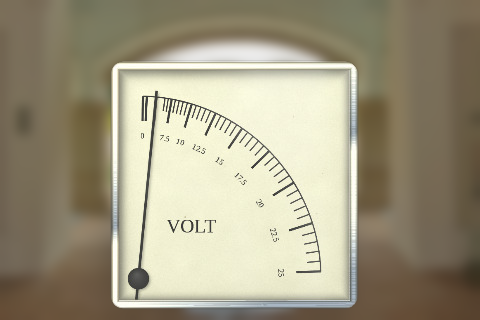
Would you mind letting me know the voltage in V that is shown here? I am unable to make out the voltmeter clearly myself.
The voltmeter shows 5 V
